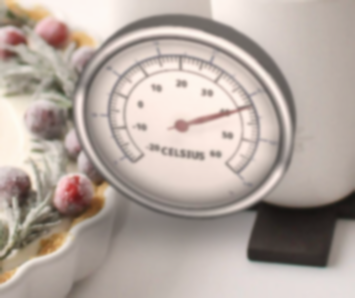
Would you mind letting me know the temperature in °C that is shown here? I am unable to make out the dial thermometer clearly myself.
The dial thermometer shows 40 °C
